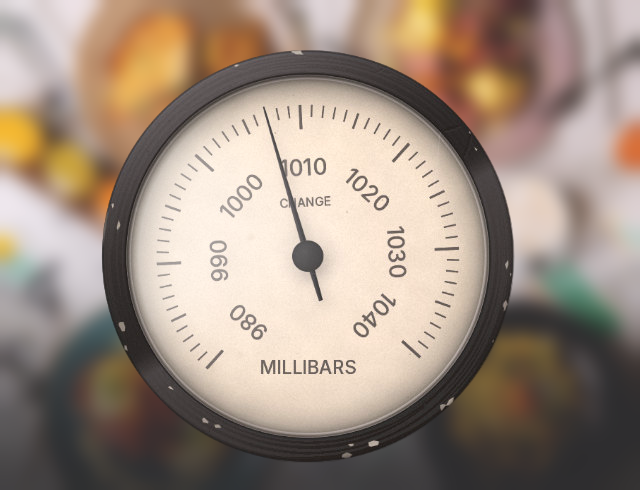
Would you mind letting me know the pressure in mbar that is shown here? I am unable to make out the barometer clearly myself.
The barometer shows 1007 mbar
